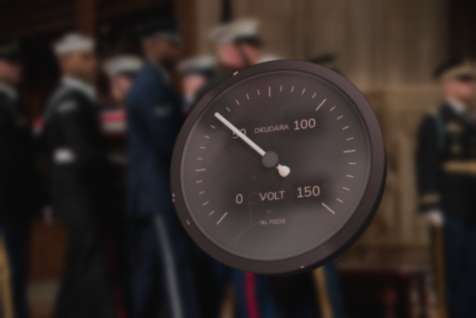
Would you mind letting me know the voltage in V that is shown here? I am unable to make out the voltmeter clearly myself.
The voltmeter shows 50 V
